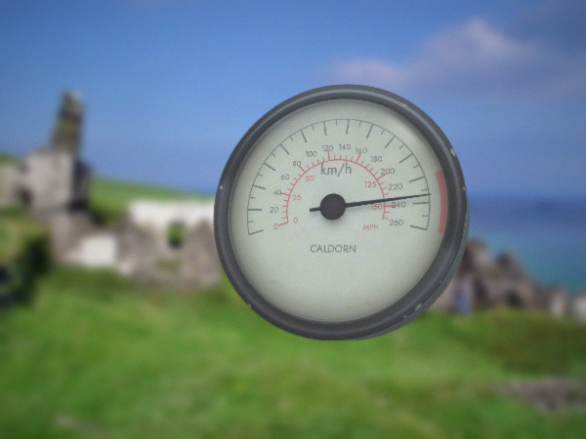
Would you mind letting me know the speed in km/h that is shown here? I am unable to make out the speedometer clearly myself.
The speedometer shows 235 km/h
